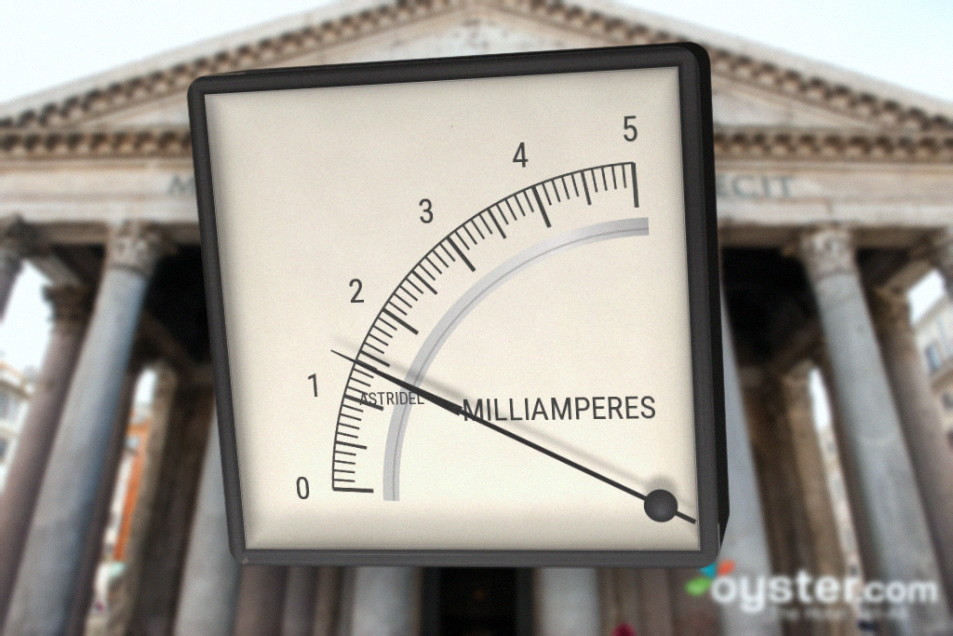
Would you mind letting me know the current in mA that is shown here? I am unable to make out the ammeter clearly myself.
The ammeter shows 1.4 mA
